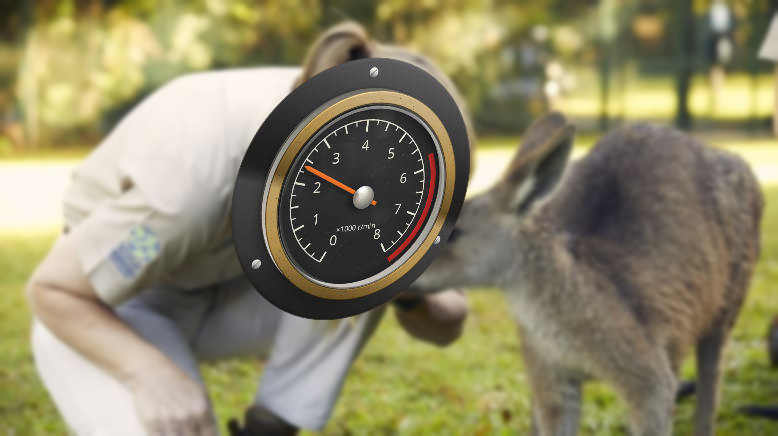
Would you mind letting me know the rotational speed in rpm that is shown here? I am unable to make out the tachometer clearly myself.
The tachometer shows 2375 rpm
